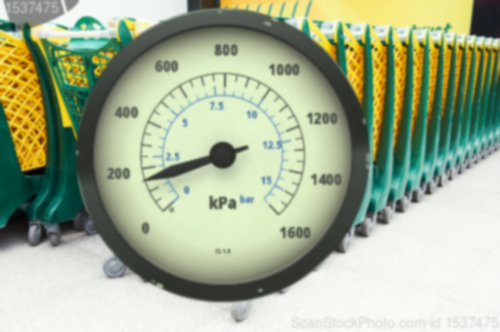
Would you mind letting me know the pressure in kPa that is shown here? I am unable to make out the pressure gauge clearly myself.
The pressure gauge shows 150 kPa
